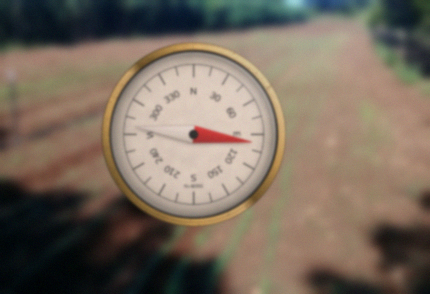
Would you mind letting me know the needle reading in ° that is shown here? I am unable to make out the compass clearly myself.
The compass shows 97.5 °
